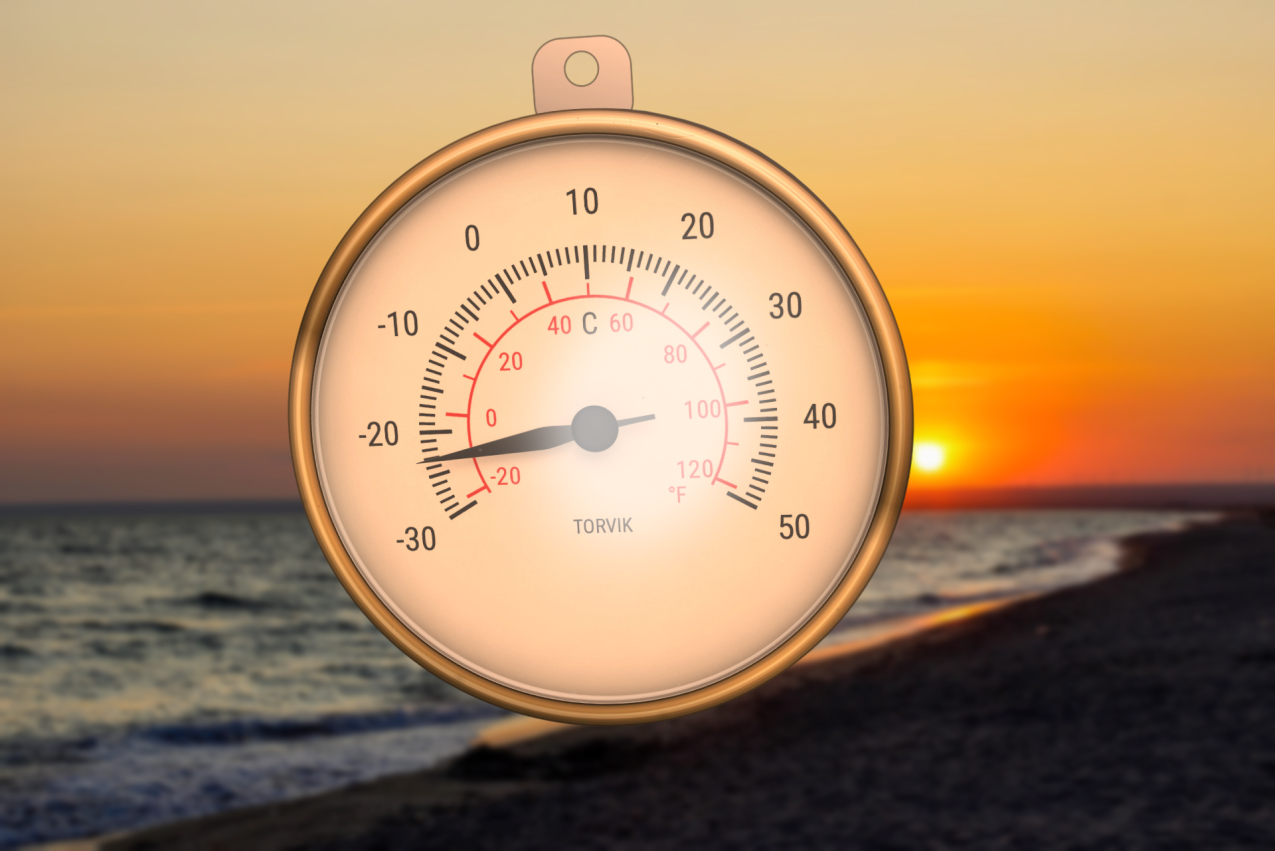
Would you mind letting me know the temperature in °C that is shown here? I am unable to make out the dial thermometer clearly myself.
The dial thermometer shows -23 °C
